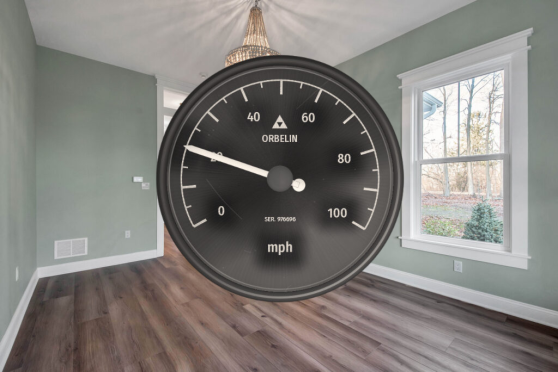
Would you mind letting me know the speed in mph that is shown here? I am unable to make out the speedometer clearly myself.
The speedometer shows 20 mph
